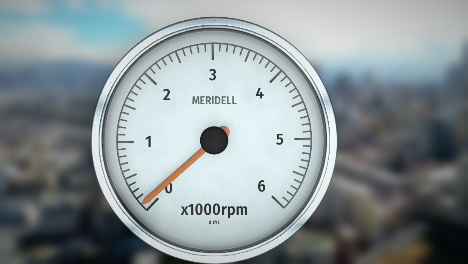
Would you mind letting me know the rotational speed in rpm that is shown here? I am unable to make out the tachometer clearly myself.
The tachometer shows 100 rpm
